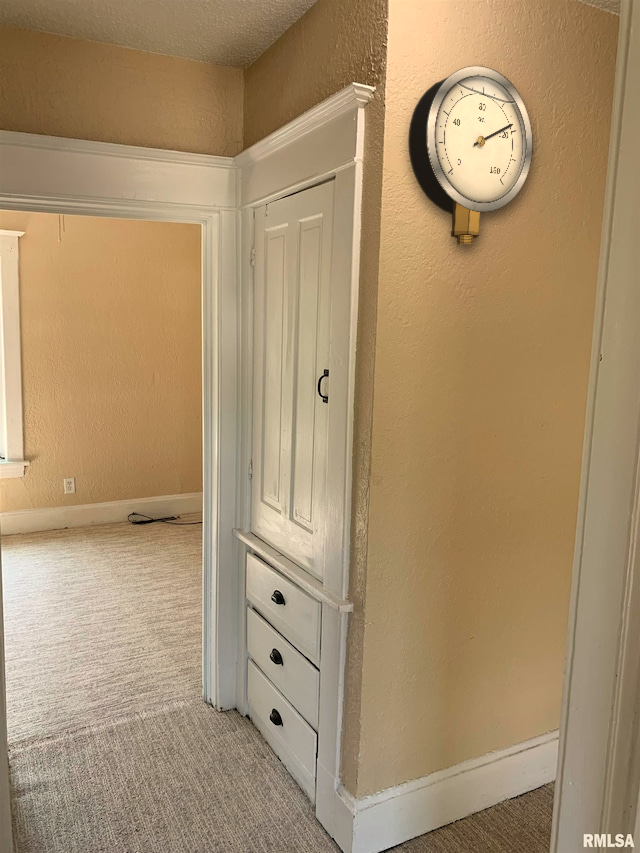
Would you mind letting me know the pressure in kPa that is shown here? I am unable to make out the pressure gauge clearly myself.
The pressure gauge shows 115 kPa
